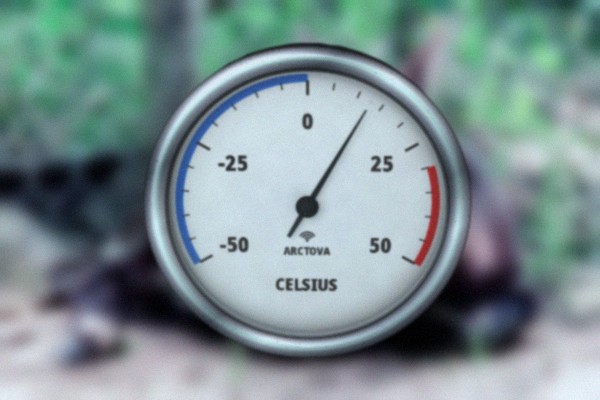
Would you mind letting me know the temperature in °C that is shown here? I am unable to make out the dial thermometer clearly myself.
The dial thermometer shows 12.5 °C
